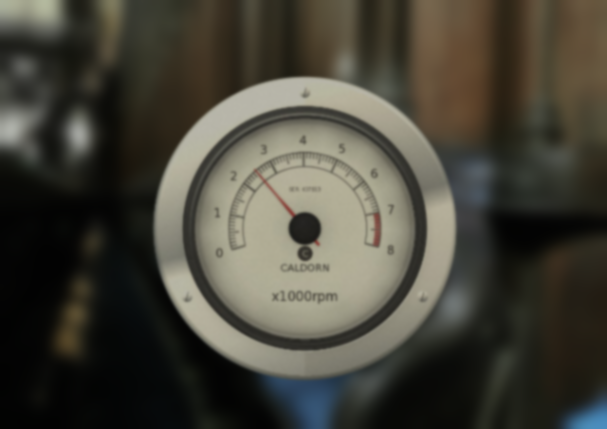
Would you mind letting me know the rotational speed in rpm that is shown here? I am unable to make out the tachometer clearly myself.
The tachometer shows 2500 rpm
